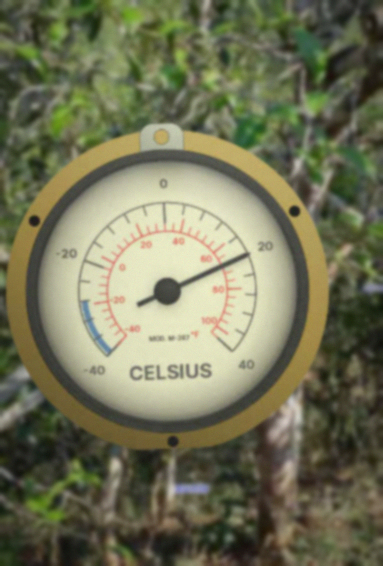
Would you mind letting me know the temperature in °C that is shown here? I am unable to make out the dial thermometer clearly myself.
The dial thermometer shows 20 °C
